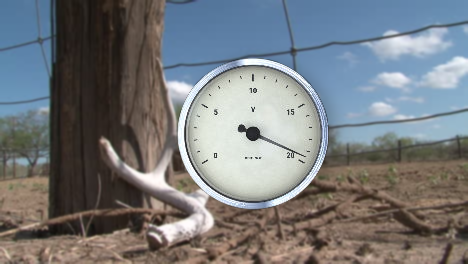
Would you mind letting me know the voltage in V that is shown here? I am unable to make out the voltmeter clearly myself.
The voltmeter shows 19.5 V
